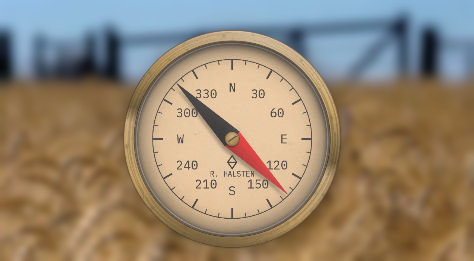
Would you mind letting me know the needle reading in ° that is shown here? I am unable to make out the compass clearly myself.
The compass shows 135 °
